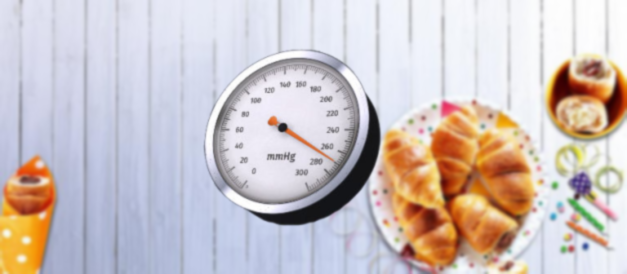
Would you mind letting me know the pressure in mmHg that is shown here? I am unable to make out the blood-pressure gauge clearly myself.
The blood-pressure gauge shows 270 mmHg
